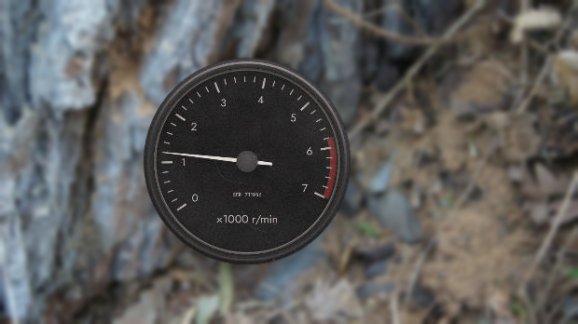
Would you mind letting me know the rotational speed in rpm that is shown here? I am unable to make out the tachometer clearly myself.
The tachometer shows 1200 rpm
